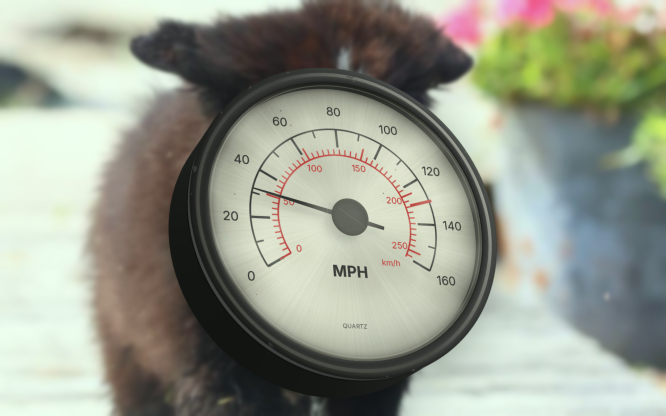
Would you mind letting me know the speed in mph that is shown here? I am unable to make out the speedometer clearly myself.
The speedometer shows 30 mph
